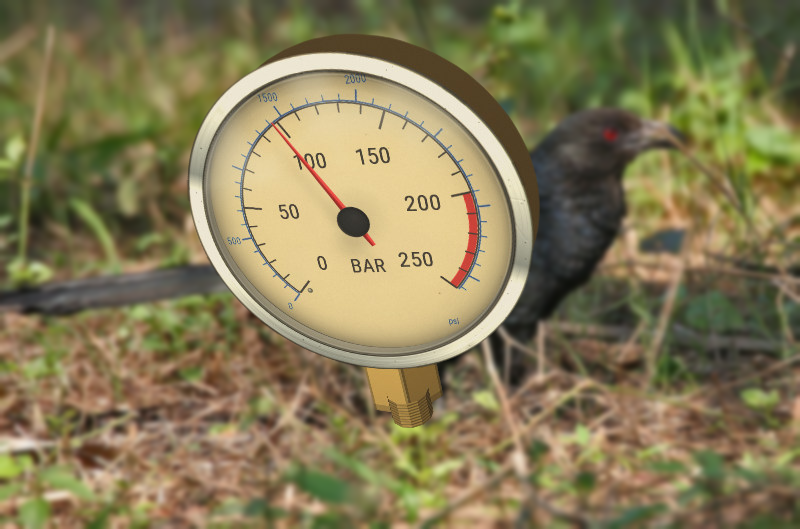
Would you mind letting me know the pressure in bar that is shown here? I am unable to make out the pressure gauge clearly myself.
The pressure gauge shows 100 bar
